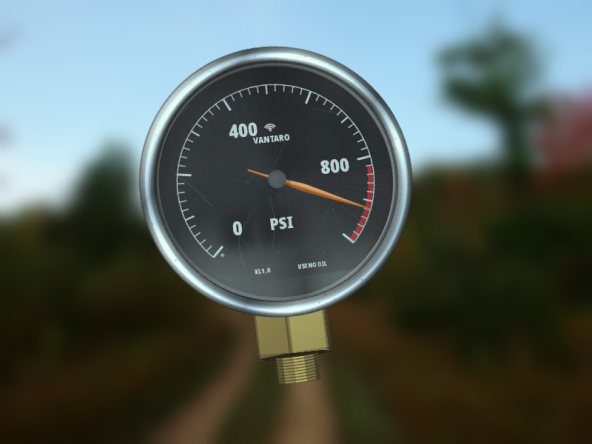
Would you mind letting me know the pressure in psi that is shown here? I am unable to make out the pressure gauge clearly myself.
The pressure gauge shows 920 psi
